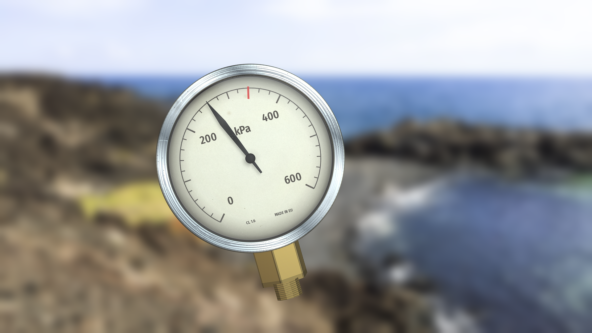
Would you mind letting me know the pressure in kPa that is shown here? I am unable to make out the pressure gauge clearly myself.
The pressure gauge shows 260 kPa
